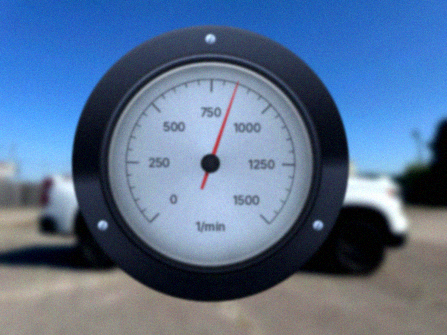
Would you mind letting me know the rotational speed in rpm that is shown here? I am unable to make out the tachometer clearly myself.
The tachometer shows 850 rpm
